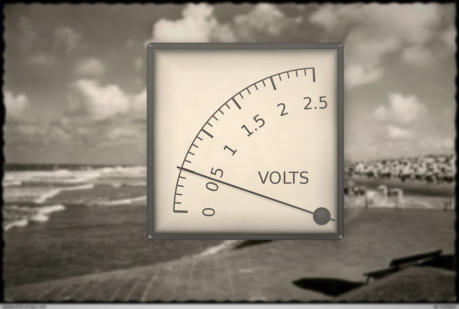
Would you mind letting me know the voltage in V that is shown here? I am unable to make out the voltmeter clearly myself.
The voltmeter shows 0.5 V
